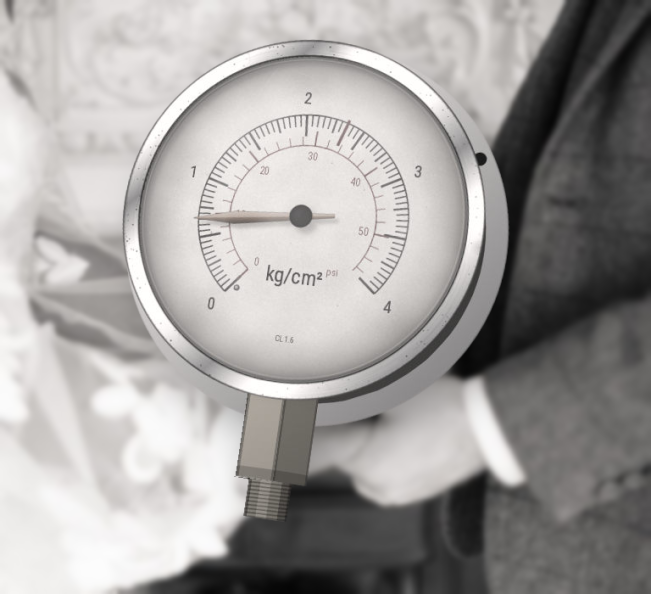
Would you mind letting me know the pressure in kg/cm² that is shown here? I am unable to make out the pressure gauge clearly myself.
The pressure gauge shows 0.65 kg/cm²
